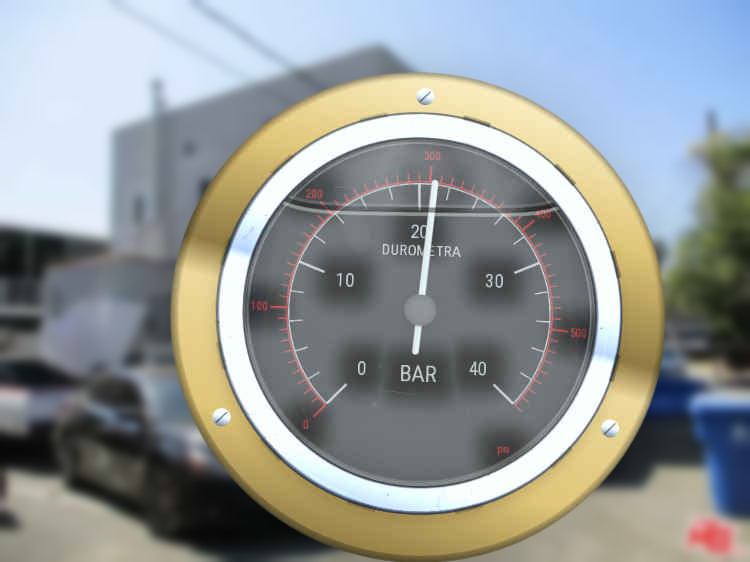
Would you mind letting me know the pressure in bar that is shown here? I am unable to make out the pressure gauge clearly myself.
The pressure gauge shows 21 bar
